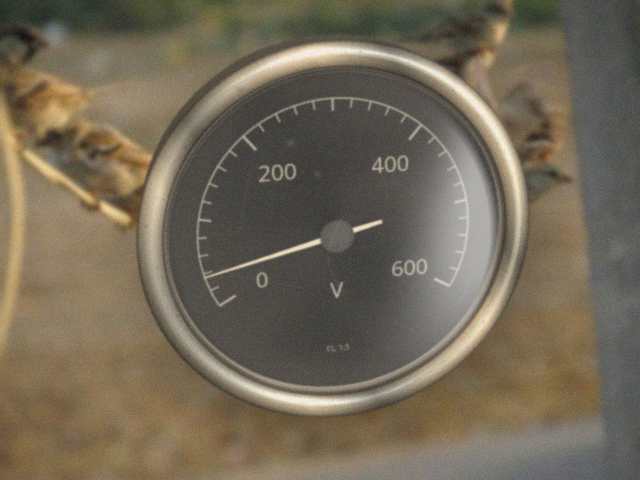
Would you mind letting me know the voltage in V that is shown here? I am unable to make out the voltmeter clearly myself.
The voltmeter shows 40 V
